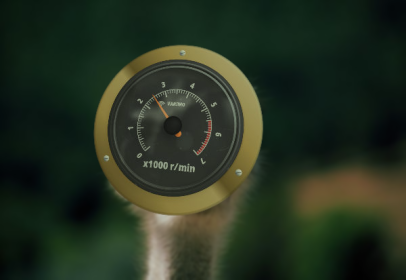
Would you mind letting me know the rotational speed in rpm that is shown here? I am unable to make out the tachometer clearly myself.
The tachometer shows 2500 rpm
